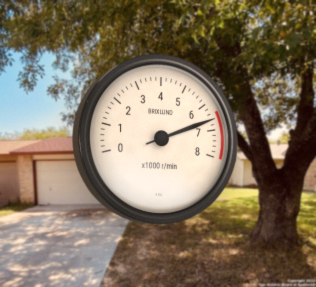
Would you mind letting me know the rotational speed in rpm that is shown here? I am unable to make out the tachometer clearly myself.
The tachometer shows 6600 rpm
